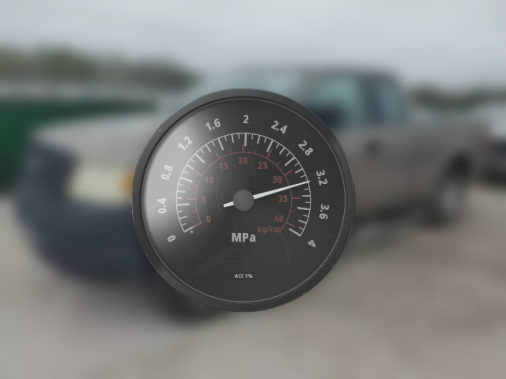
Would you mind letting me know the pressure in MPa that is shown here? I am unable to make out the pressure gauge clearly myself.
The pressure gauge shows 3.2 MPa
